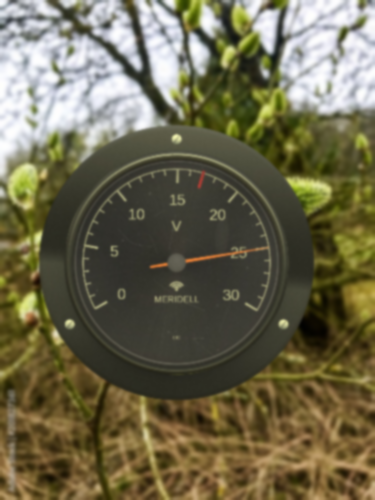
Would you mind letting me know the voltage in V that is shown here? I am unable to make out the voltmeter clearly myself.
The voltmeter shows 25 V
